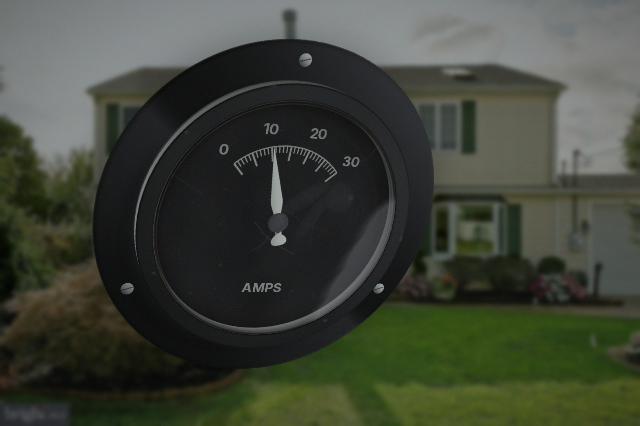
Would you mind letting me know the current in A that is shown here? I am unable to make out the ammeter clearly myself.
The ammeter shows 10 A
